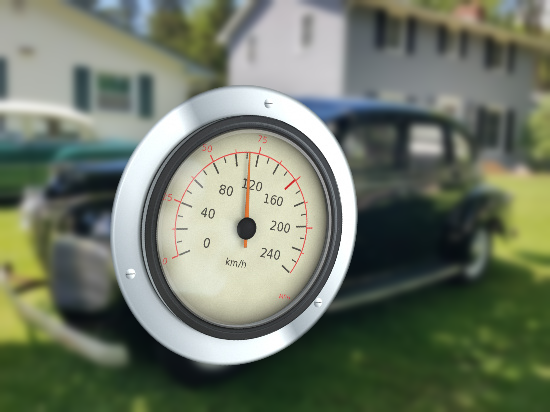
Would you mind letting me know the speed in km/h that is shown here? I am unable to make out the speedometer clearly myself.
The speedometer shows 110 km/h
